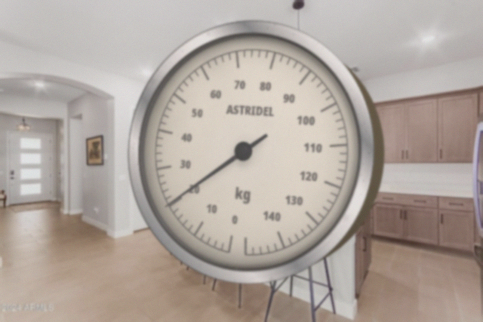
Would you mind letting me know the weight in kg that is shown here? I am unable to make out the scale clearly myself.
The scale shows 20 kg
